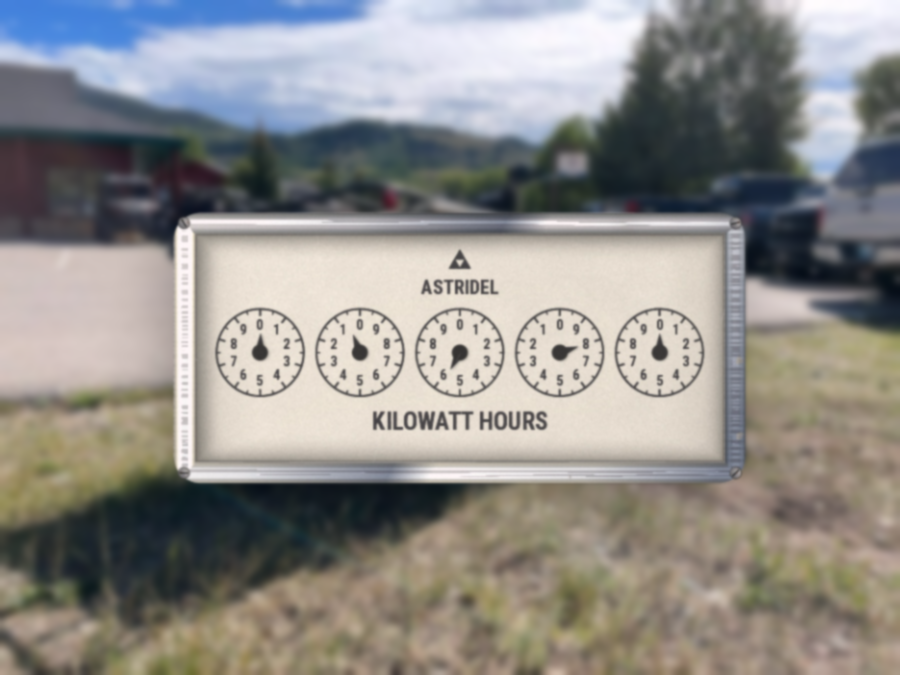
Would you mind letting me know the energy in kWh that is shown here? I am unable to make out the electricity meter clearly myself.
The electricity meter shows 580 kWh
